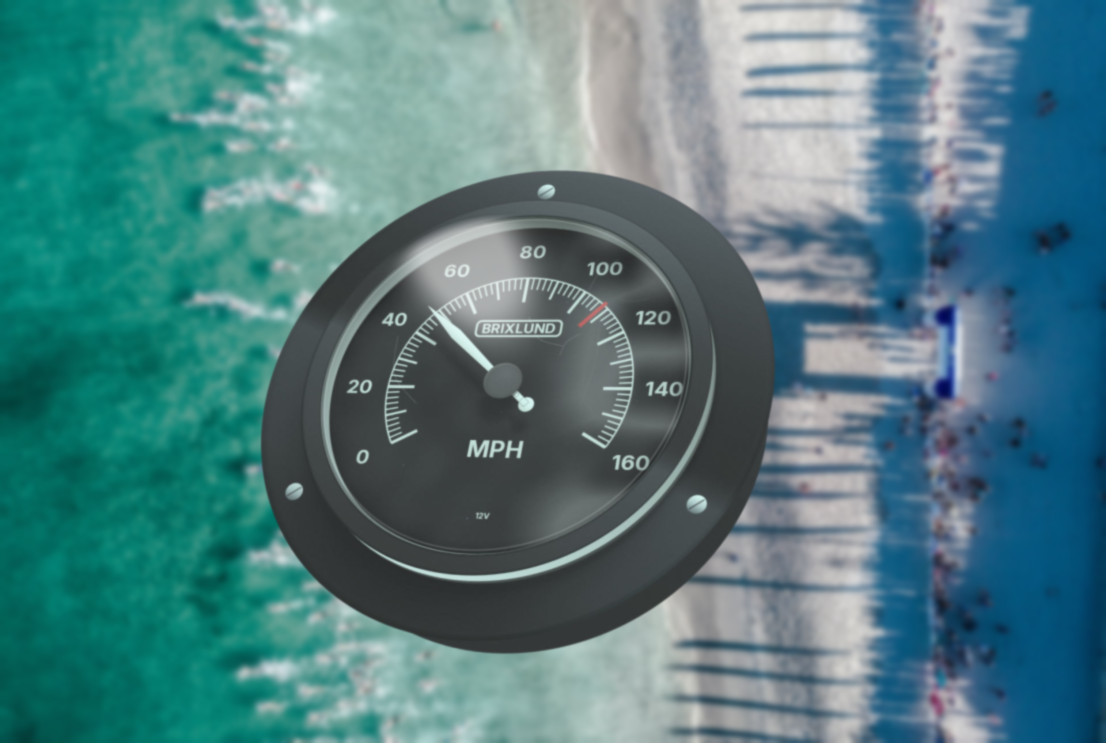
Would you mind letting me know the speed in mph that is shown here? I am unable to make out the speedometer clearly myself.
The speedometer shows 48 mph
